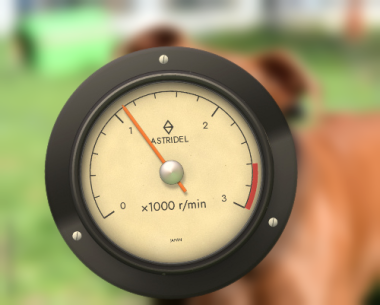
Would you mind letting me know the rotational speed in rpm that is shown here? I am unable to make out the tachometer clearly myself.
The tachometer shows 1100 rpm
